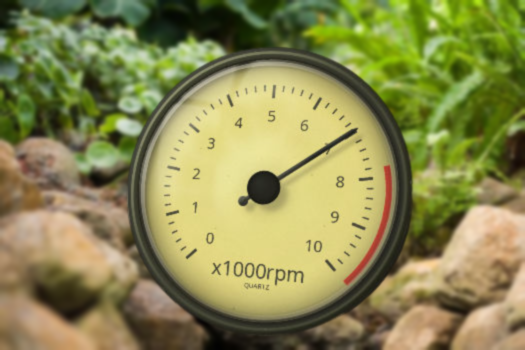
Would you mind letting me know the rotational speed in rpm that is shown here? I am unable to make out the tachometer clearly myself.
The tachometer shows 7000 rpm
